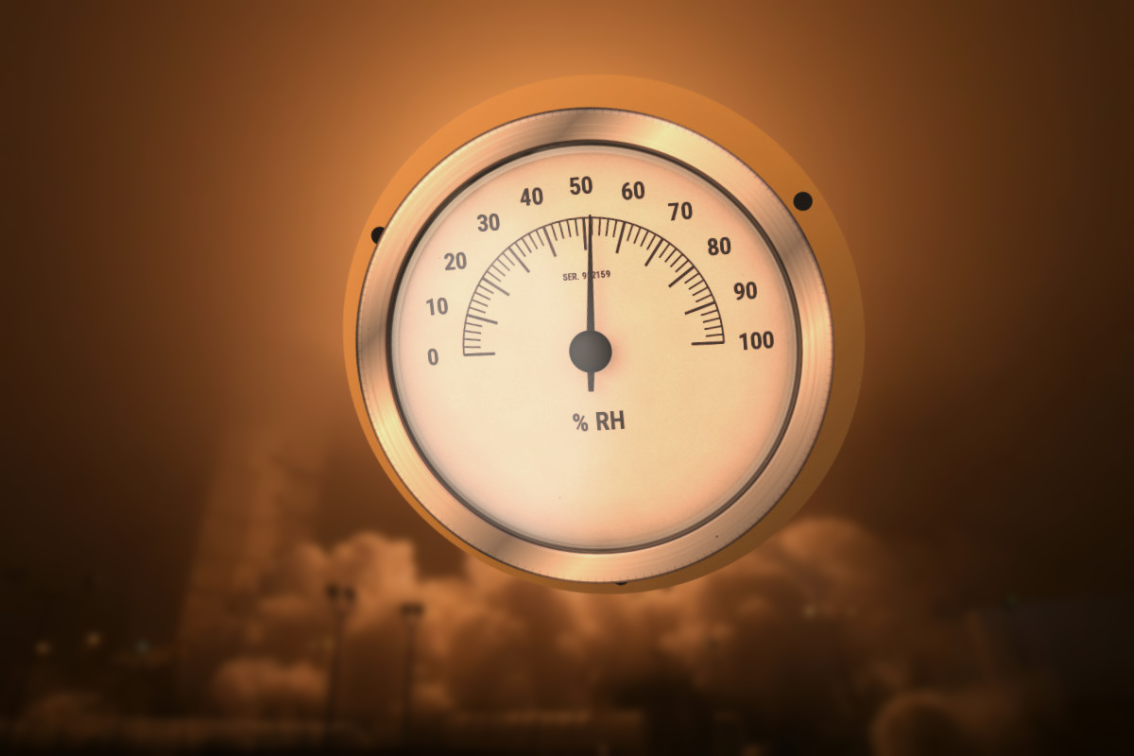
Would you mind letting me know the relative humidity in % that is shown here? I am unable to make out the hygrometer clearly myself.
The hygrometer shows 52 %
